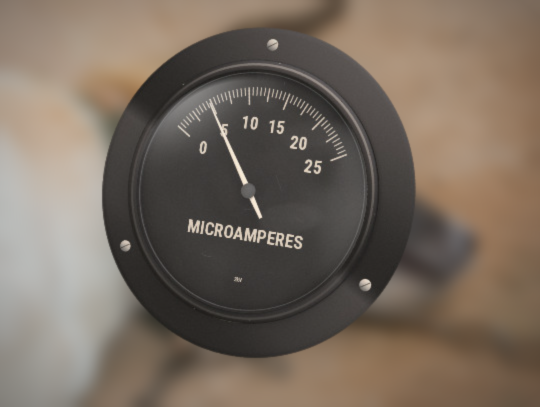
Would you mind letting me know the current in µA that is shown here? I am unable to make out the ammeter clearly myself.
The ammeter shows 5 µA
